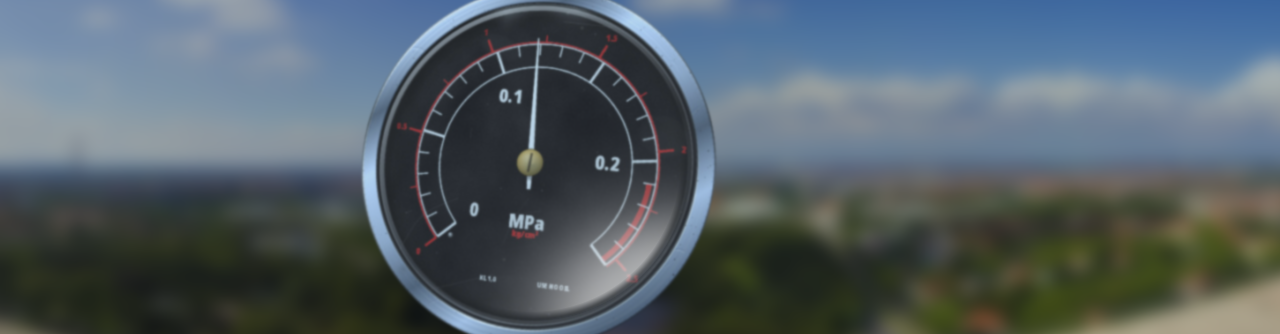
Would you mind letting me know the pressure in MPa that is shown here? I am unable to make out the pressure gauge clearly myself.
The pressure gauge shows 0.12 MPa
